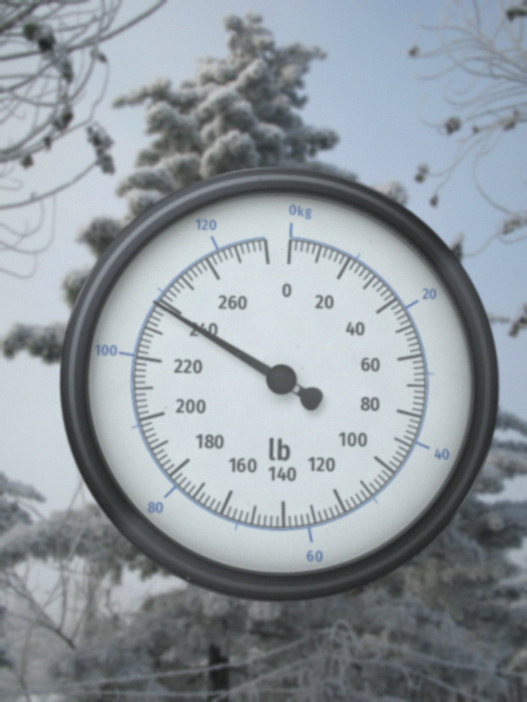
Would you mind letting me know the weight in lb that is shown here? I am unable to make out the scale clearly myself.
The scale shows 238 lb
